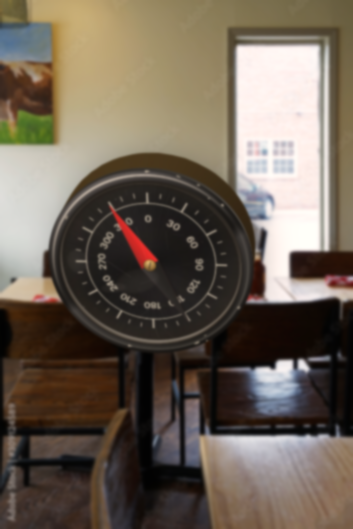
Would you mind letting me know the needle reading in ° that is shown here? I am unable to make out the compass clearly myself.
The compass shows 330 °
